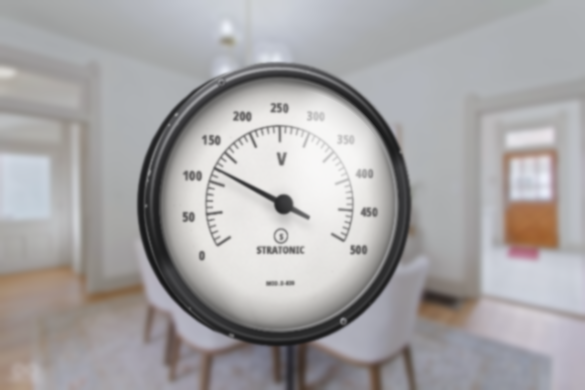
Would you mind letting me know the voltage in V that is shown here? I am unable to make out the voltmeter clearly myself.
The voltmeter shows 120 V
